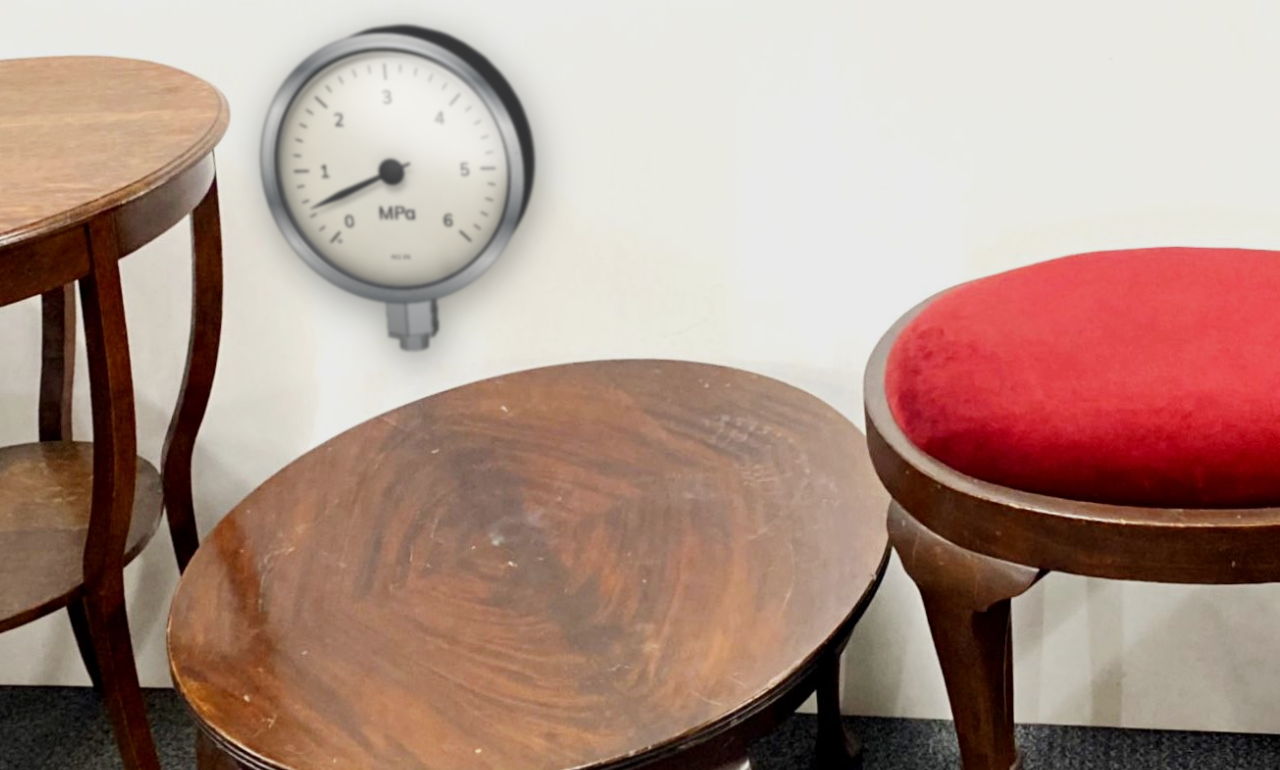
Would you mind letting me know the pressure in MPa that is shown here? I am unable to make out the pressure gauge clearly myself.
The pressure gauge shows 0.5 MPa
